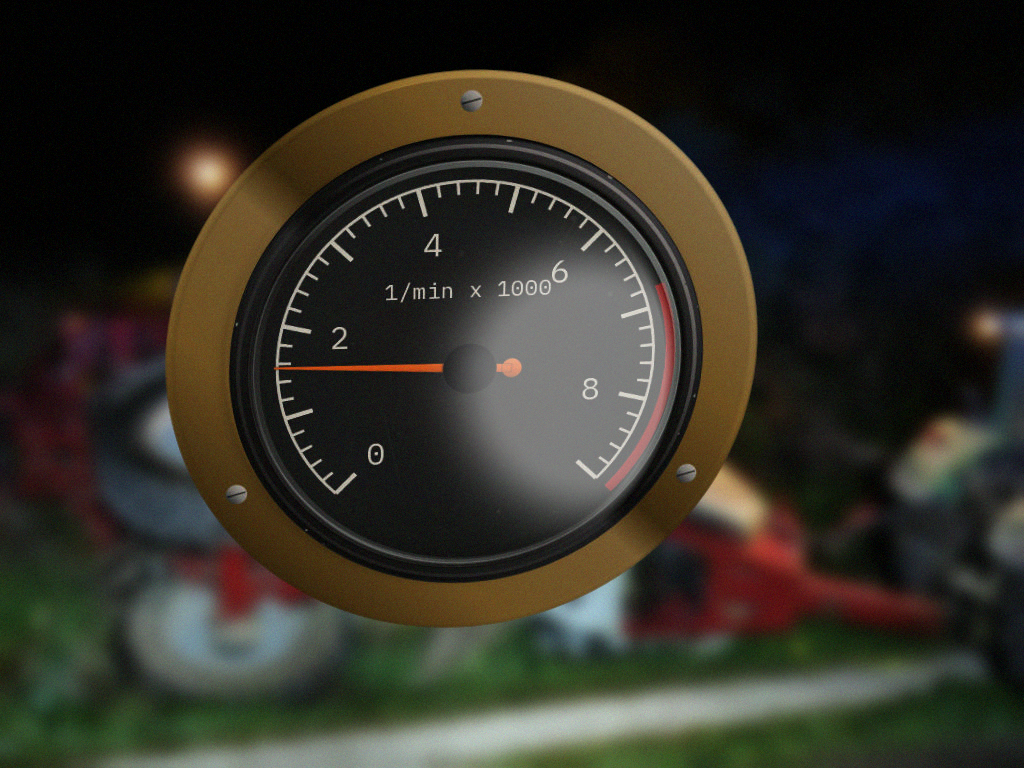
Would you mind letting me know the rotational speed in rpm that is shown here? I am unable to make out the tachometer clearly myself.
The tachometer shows 1600 rpm
